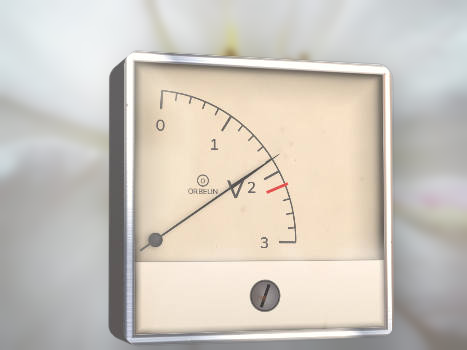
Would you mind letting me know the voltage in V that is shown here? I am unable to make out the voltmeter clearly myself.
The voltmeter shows 1.8 V
